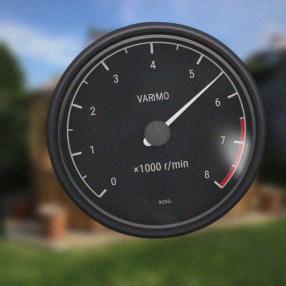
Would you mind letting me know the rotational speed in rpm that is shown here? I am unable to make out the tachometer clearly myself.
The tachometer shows 5500 rpm
